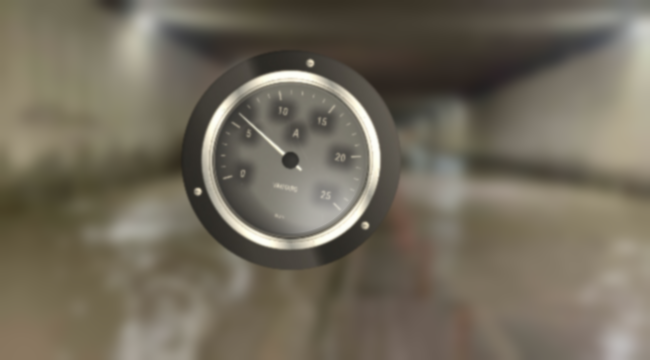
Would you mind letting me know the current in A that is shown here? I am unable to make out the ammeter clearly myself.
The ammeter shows 6 A
